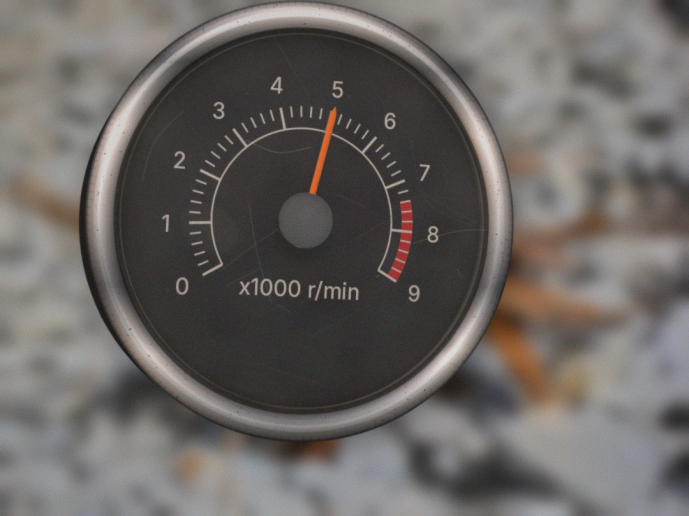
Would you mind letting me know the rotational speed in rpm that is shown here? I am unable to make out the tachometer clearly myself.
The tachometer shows 5000 rpm
